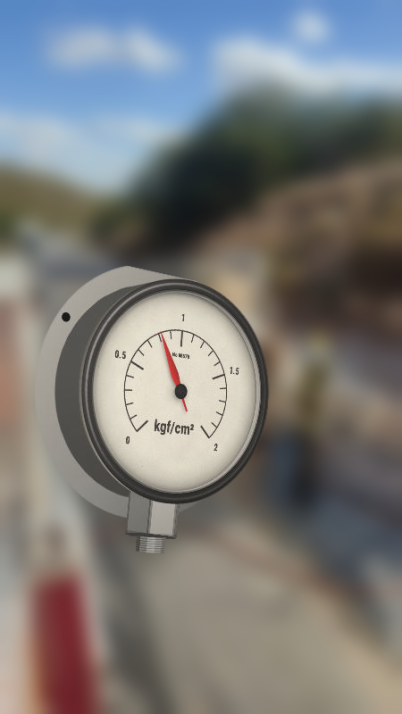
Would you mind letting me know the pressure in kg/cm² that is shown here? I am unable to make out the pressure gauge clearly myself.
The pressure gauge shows 0.8 kg/cm²
